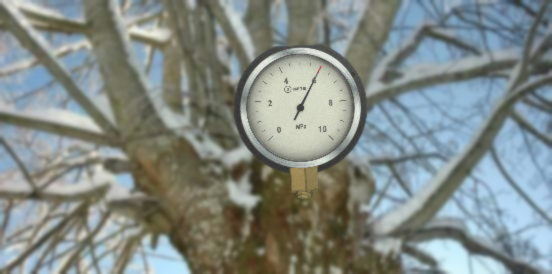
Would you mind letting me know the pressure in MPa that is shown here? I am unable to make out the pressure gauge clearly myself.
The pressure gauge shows 6 MPa
